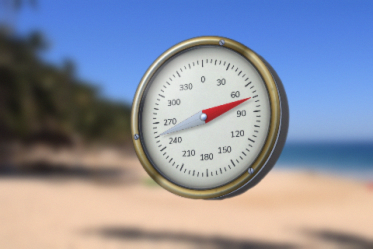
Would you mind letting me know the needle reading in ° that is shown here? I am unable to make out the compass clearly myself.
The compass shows 75 °
